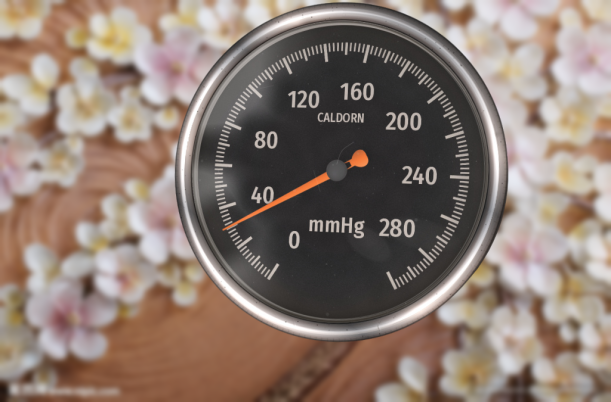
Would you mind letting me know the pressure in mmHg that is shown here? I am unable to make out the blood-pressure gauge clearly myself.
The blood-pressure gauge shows 30 mmHg
